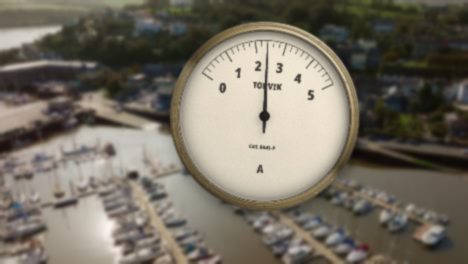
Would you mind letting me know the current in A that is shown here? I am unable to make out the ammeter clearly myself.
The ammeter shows 2.4 A
